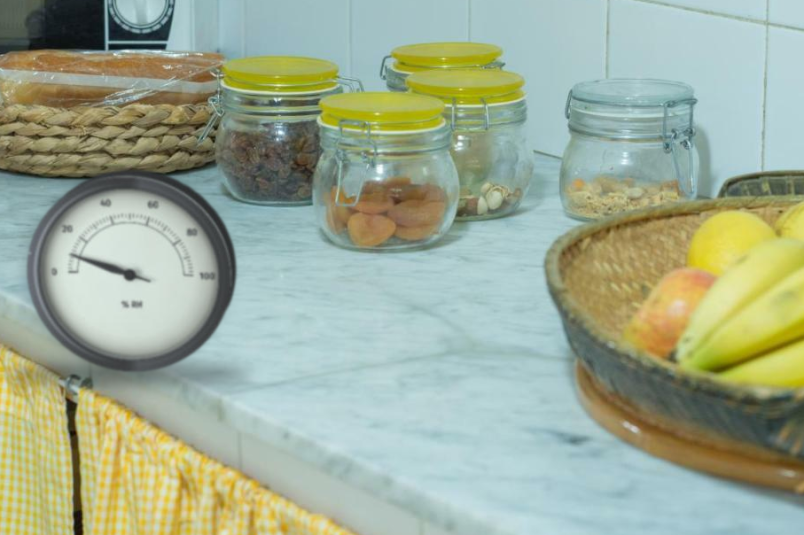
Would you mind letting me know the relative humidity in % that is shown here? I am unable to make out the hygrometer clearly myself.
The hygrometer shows 10 %
